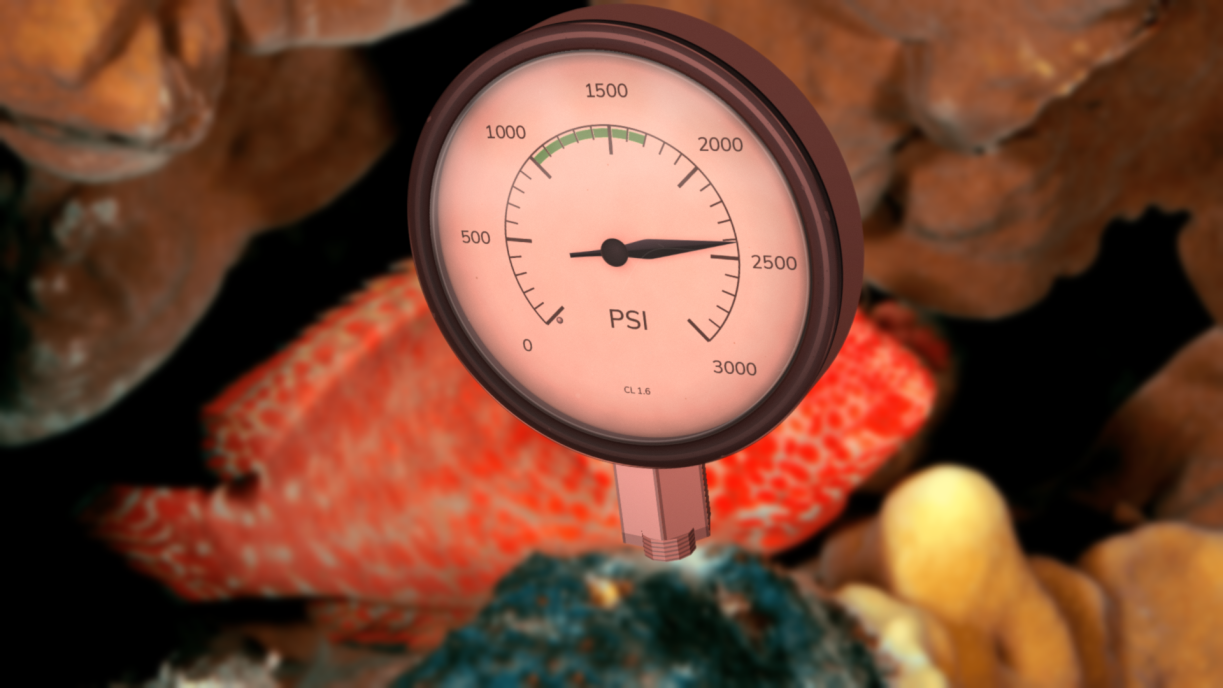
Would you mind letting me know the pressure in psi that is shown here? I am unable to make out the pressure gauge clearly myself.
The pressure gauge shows 2400 psi
